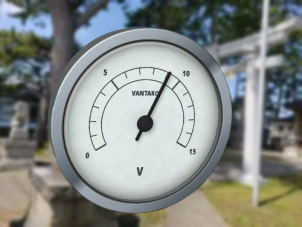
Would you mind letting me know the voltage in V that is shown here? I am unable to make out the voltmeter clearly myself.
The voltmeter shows 9 V
